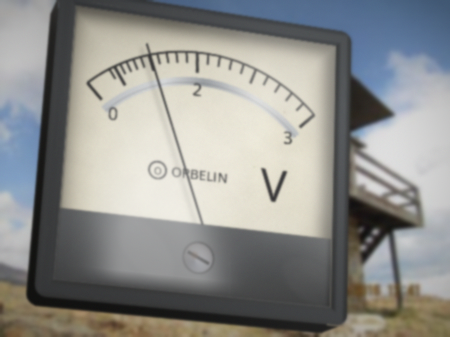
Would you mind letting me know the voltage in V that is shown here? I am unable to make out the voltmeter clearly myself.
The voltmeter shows 1.5 V
